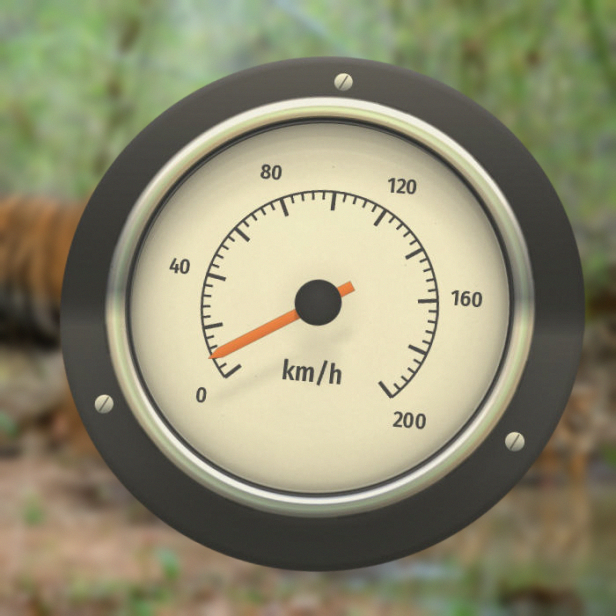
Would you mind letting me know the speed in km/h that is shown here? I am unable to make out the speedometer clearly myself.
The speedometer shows 8 km/h
